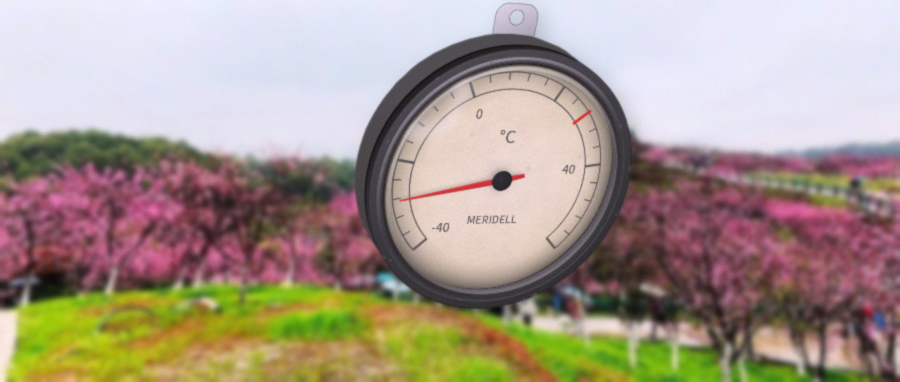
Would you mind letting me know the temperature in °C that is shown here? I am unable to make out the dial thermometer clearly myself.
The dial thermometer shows -28 °C
